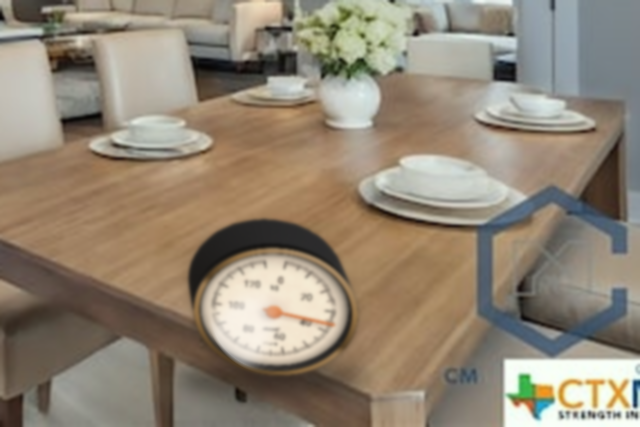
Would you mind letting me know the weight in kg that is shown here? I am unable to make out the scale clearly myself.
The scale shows 35 kg
